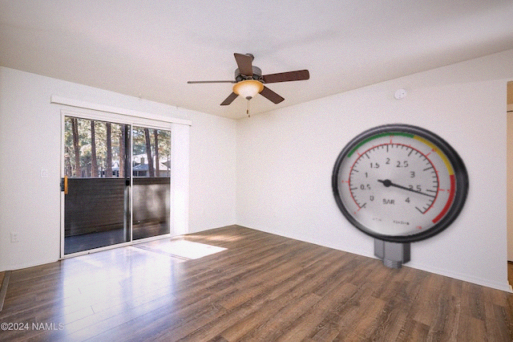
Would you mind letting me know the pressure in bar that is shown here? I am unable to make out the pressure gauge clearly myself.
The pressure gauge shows 3.6 bar
